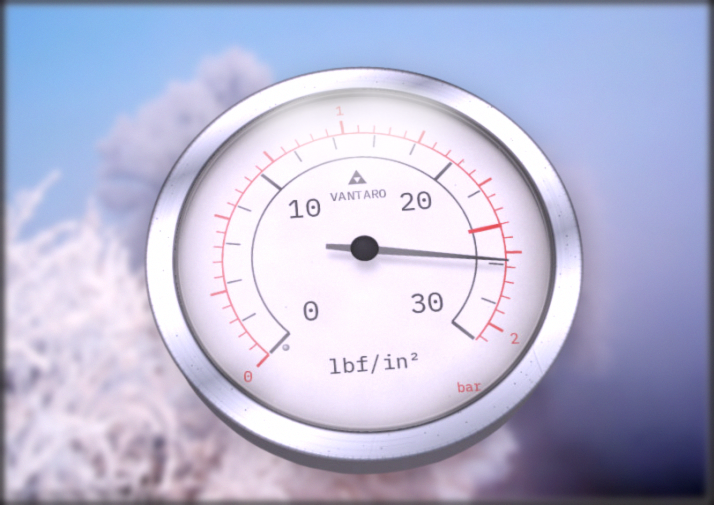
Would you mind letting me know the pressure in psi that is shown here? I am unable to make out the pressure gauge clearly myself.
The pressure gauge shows 26 psi
